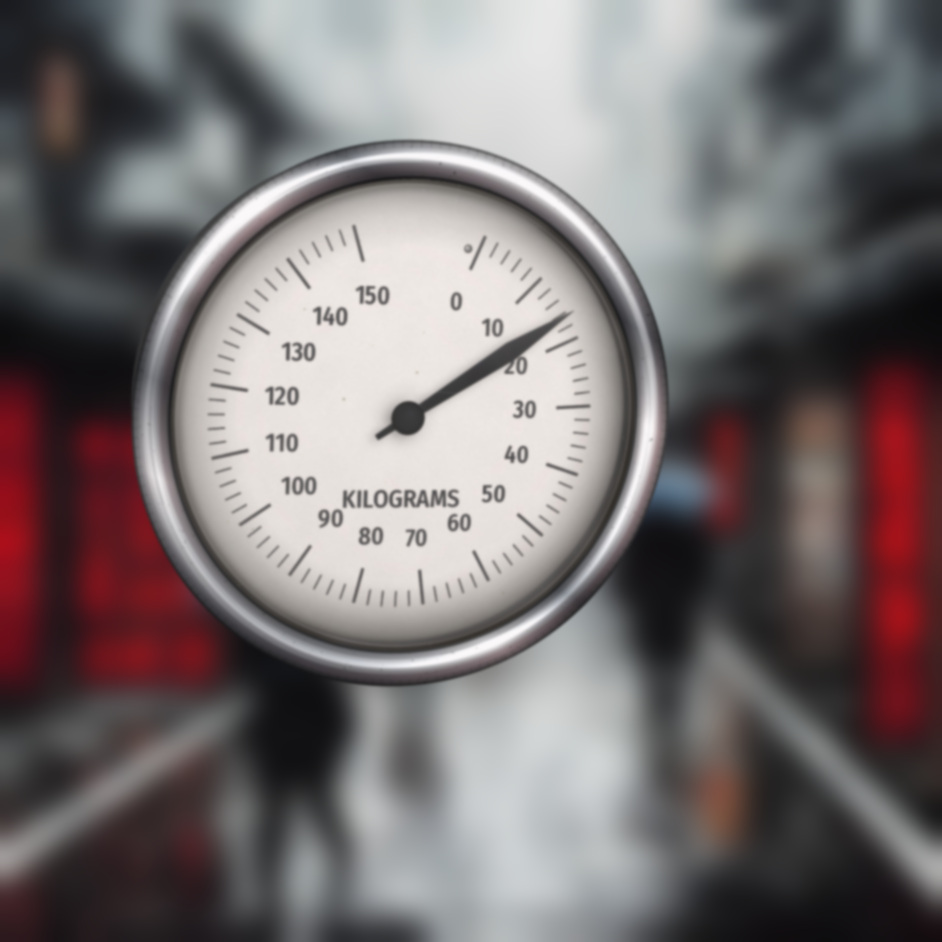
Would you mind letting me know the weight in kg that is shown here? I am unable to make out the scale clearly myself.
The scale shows 16 kg
